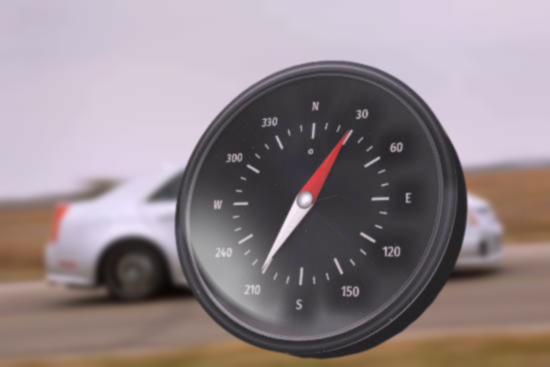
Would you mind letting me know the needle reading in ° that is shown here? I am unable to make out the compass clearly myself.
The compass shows 30 °
